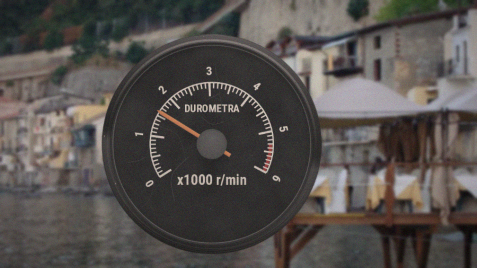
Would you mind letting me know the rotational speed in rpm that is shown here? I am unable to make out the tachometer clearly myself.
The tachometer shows 1600 rpm
